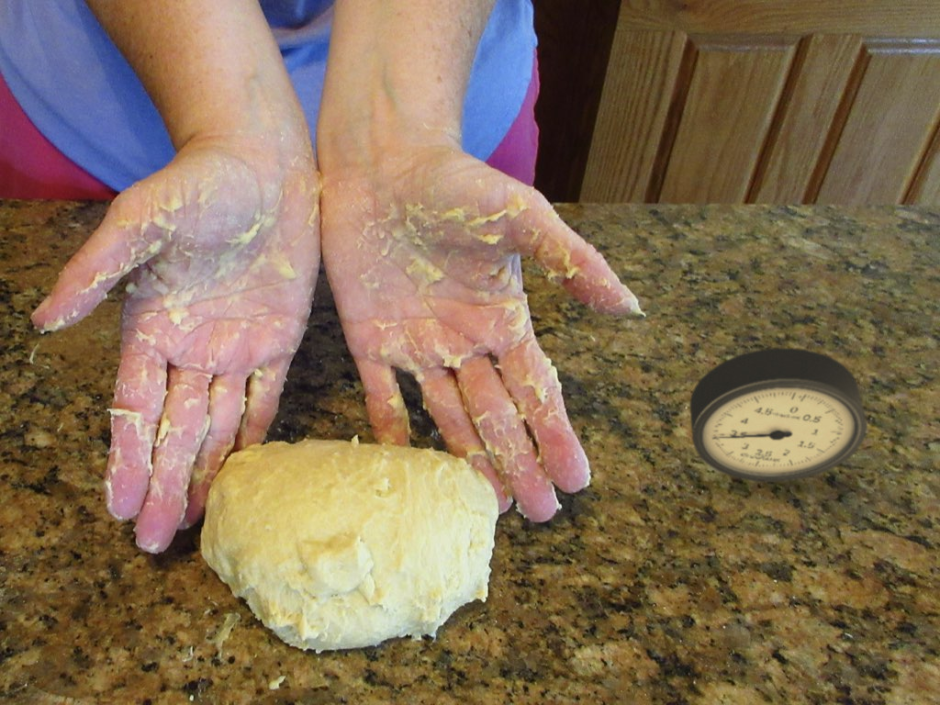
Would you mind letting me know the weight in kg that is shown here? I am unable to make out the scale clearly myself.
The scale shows 3.5 kg
